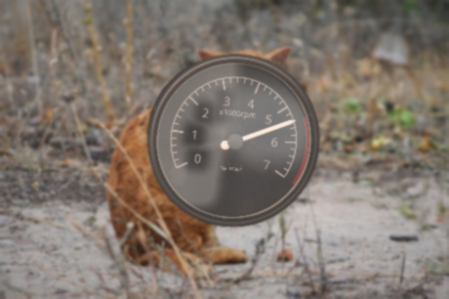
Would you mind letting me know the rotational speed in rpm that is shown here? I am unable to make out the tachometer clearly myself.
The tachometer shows 5400 rpm
